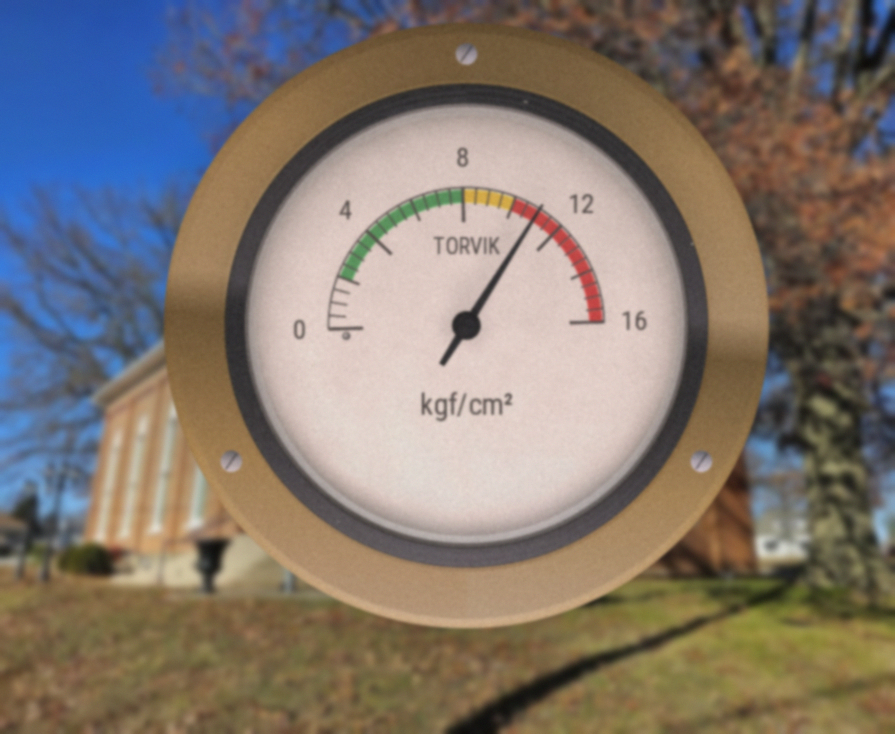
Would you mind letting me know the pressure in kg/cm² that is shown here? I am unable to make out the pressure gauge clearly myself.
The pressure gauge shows 11 kg/cm²
